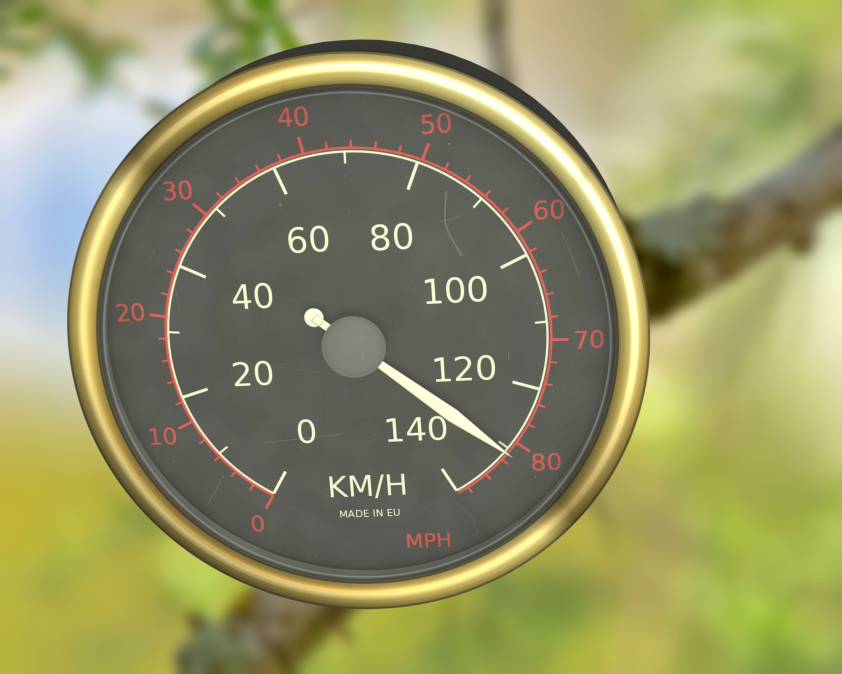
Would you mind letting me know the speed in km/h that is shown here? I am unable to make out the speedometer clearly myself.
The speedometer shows 130 km/h
